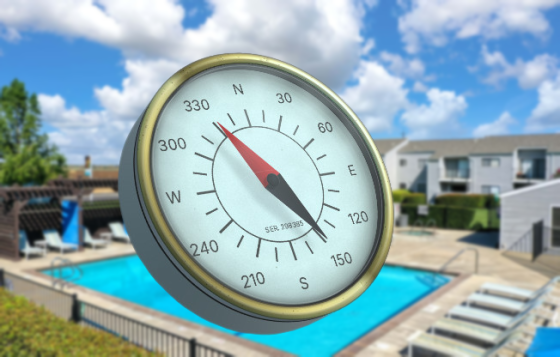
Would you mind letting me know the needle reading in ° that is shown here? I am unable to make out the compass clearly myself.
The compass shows 330 °
